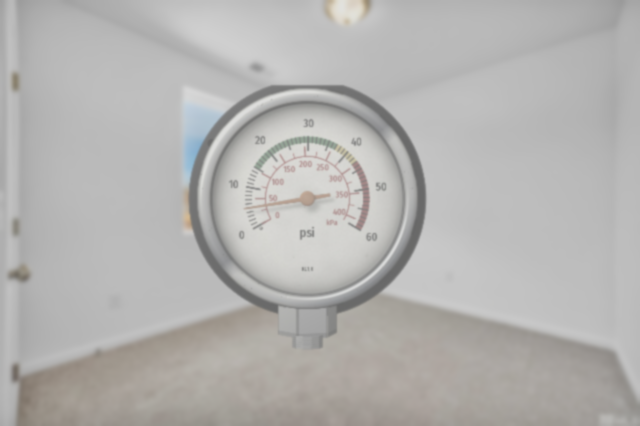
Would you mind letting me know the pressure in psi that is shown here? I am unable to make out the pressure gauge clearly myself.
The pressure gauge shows 5 psi
